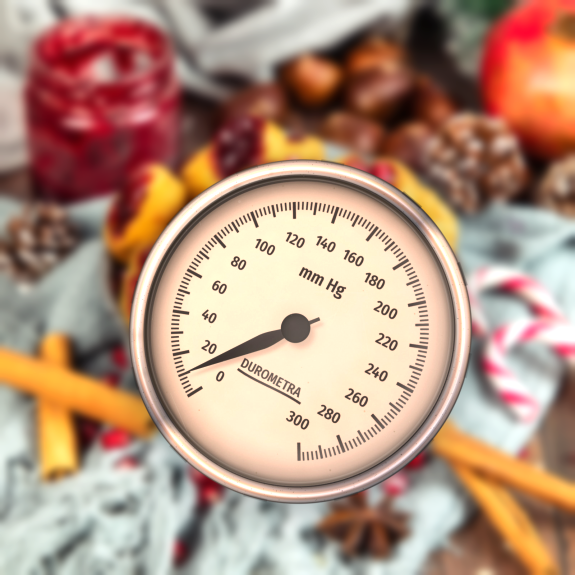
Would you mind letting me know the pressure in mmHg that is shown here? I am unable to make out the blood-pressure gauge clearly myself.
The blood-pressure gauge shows 10 mmHg
